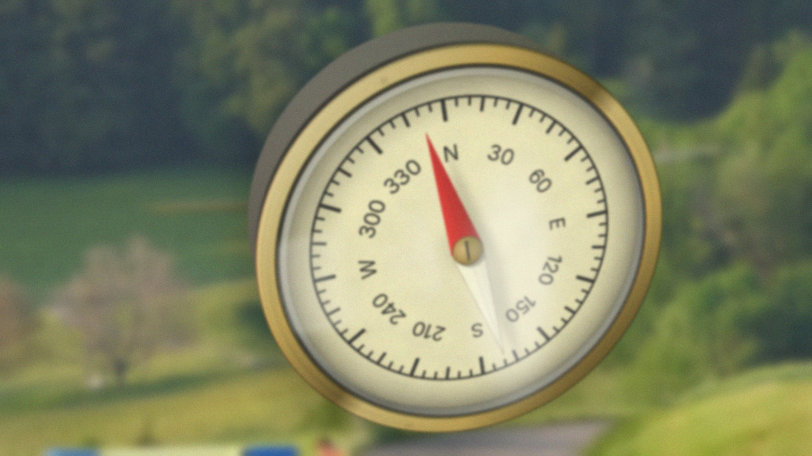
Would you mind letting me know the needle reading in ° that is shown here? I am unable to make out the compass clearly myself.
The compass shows 350 °
